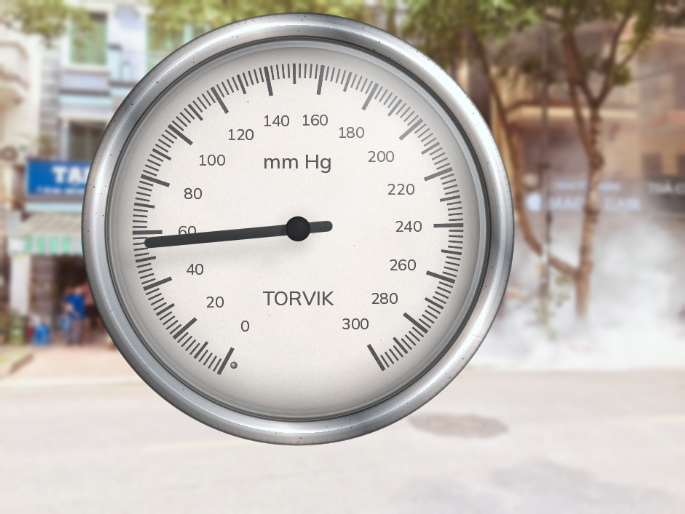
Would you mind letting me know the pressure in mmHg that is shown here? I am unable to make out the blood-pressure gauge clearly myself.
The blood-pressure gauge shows 56 mmHg
